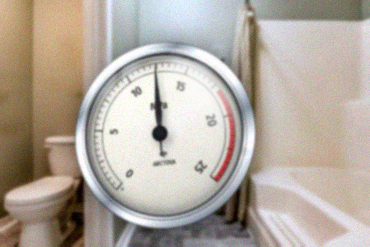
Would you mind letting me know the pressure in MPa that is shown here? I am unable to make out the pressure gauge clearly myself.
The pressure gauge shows 12.5 MPa
